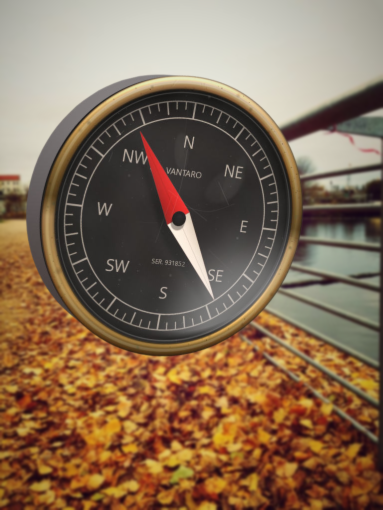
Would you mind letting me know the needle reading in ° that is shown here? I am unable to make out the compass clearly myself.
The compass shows 325 °
